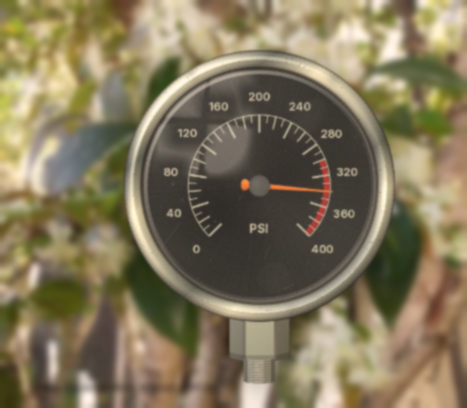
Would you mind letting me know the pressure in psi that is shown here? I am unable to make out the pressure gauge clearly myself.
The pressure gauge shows 340 psi
